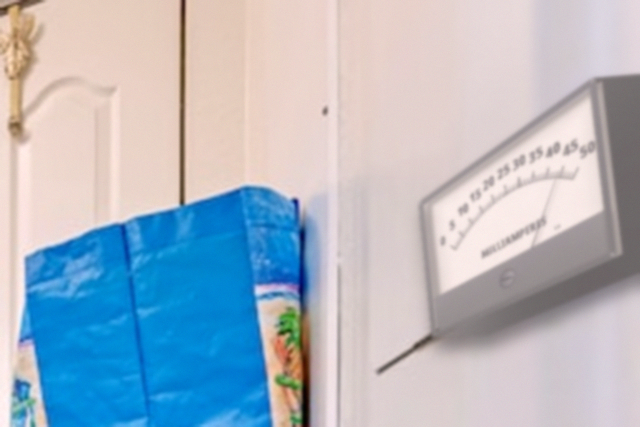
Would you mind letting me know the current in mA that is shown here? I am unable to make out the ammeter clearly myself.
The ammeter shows 45 mA
